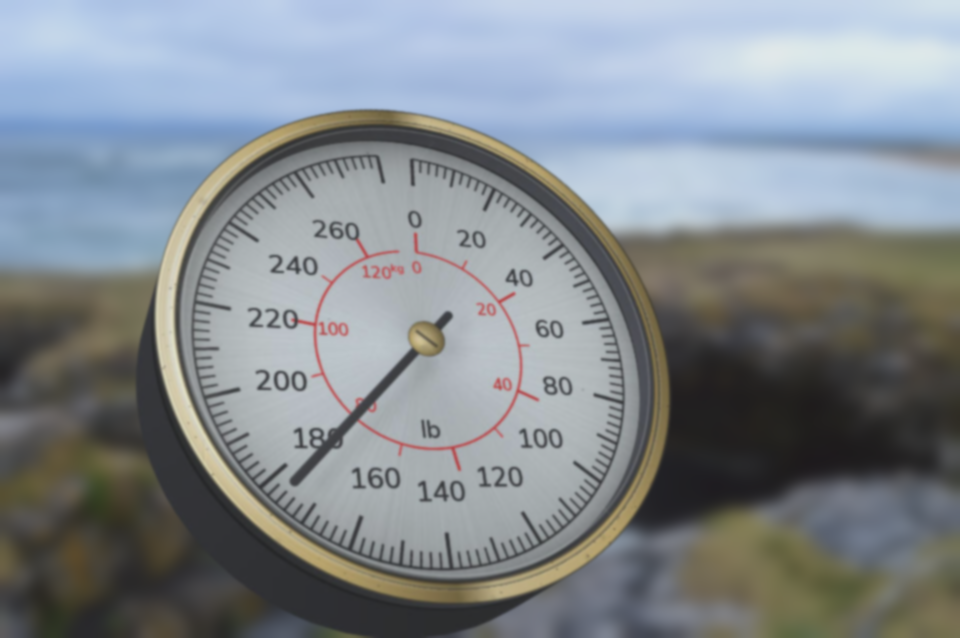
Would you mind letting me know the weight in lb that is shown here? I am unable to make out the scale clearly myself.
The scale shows 176 lb
